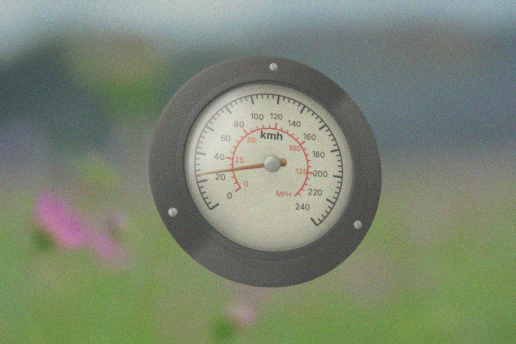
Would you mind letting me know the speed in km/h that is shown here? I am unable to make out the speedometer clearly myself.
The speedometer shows 24 km/h
